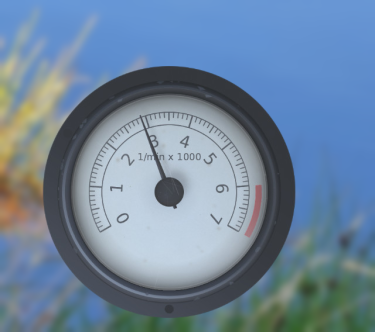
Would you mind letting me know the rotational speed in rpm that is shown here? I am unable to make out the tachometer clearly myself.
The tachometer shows 2900 rpm
